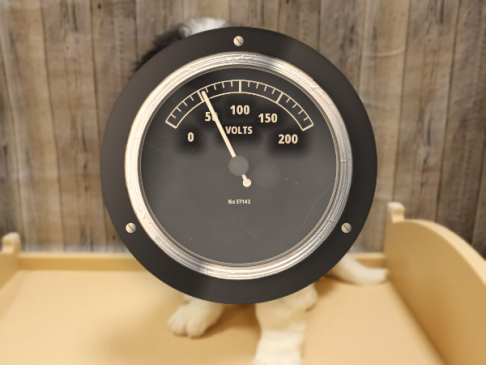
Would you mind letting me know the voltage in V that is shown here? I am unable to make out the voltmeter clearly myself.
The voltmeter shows 55 V
